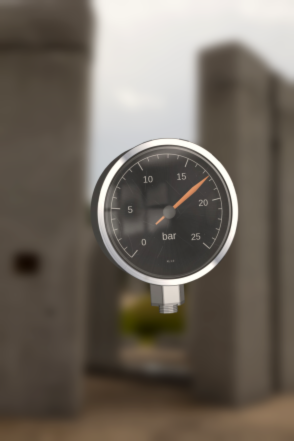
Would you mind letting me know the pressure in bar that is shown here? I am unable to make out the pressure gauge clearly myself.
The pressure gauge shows 17.5 bar
